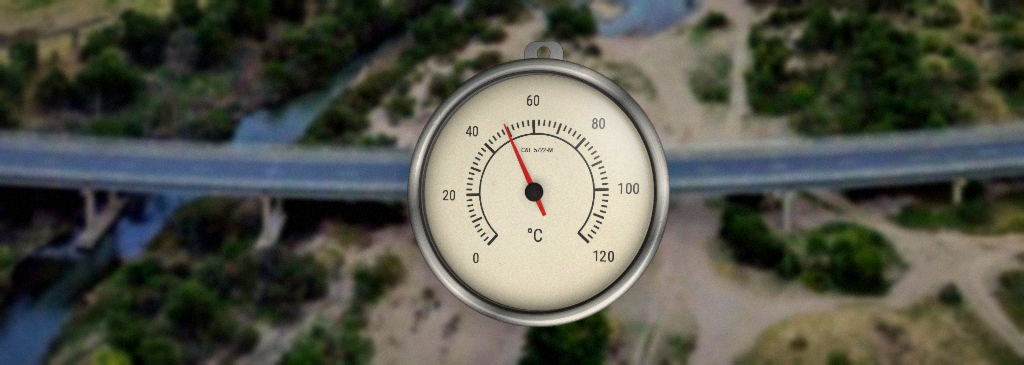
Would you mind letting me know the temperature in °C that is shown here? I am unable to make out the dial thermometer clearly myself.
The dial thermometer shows 50 °C
